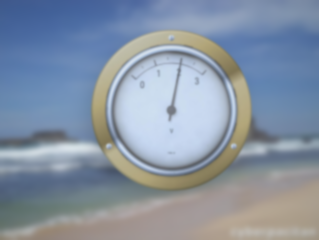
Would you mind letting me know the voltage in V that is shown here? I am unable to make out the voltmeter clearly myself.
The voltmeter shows 2 V
